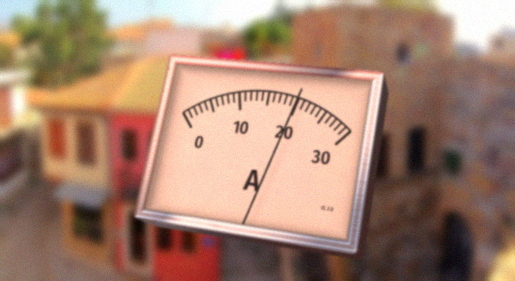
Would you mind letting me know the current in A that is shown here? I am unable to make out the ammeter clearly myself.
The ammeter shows 20 A
